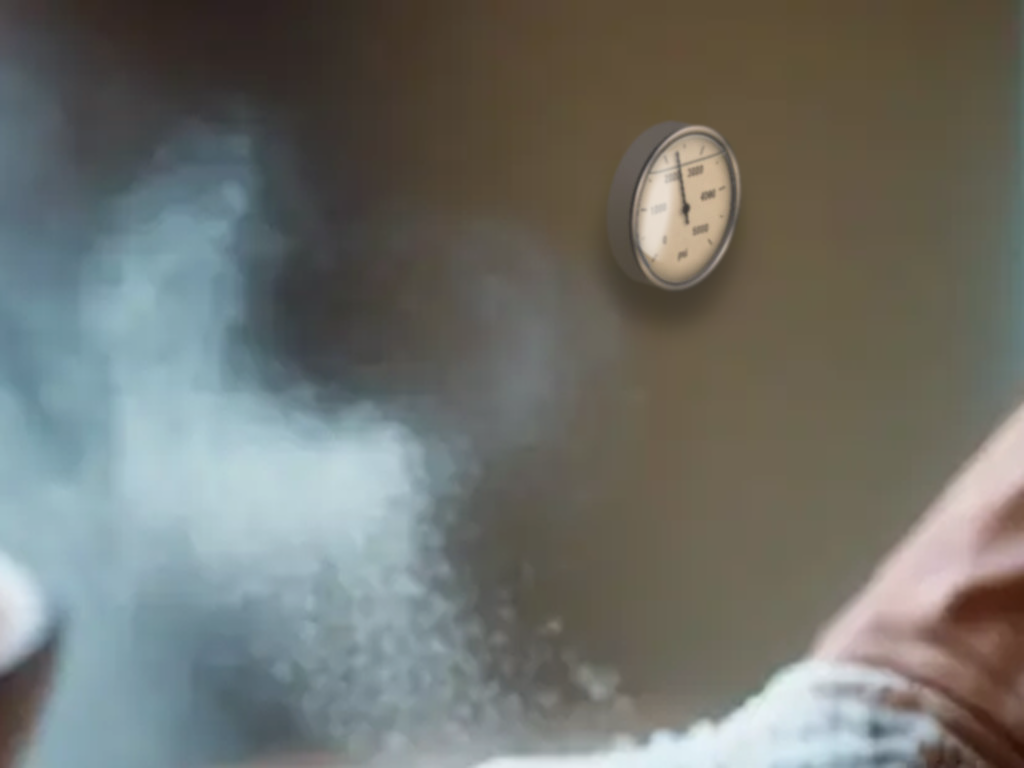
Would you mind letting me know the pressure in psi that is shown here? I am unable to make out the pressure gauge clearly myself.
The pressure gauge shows 2250 psi
